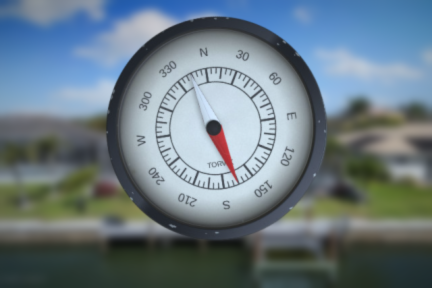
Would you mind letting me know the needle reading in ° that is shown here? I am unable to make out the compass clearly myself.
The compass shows 165 °
